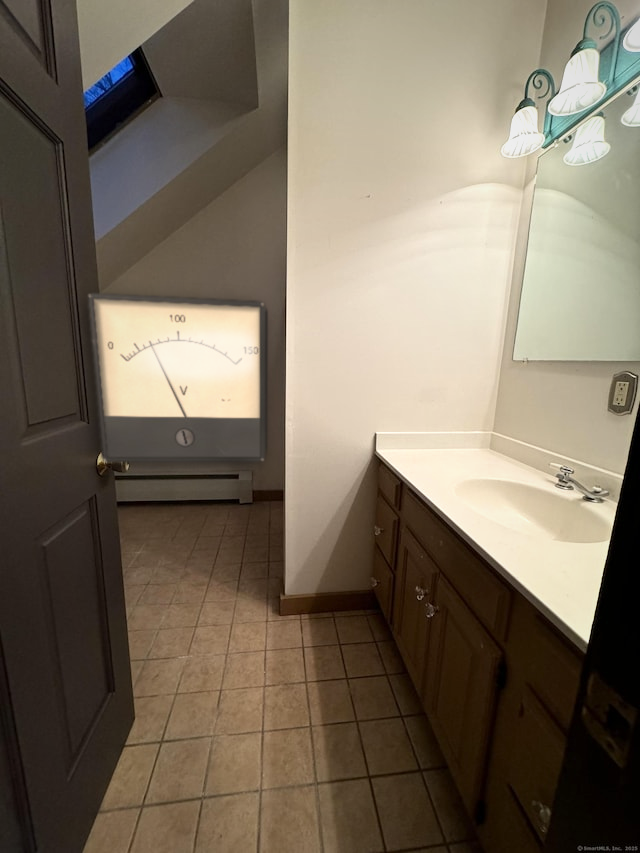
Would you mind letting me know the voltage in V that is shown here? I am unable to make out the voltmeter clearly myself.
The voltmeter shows 70 V
